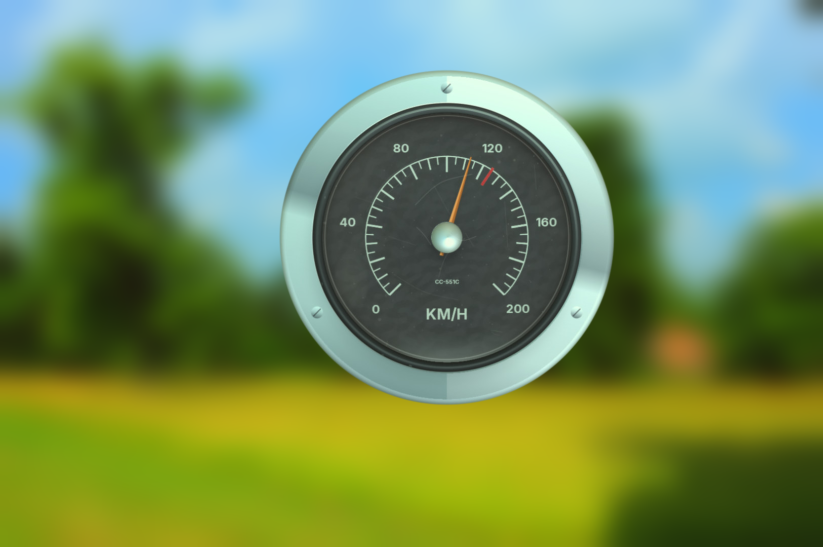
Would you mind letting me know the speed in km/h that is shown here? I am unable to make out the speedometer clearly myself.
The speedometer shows 112.5 km/h
